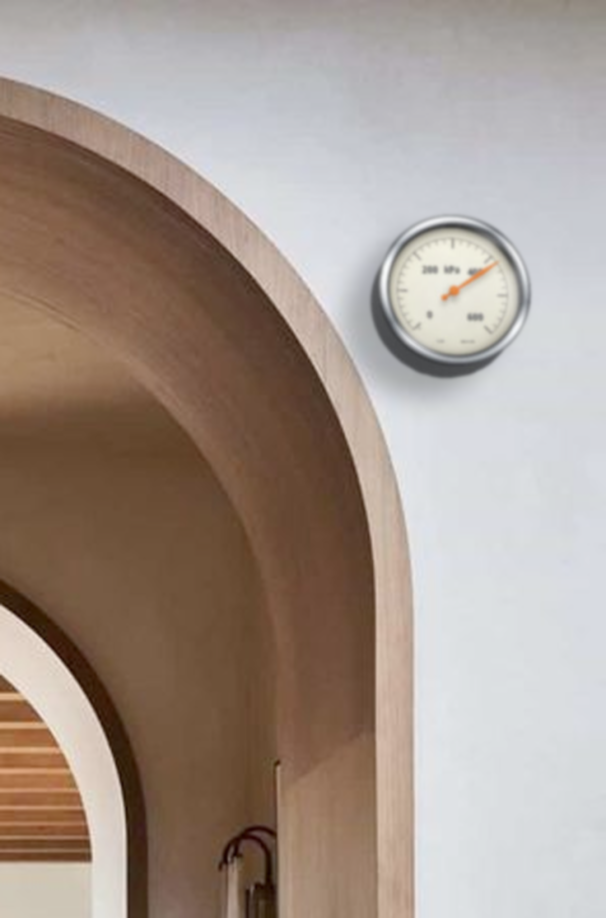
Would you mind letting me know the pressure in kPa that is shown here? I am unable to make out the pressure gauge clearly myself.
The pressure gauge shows 420 kPa
